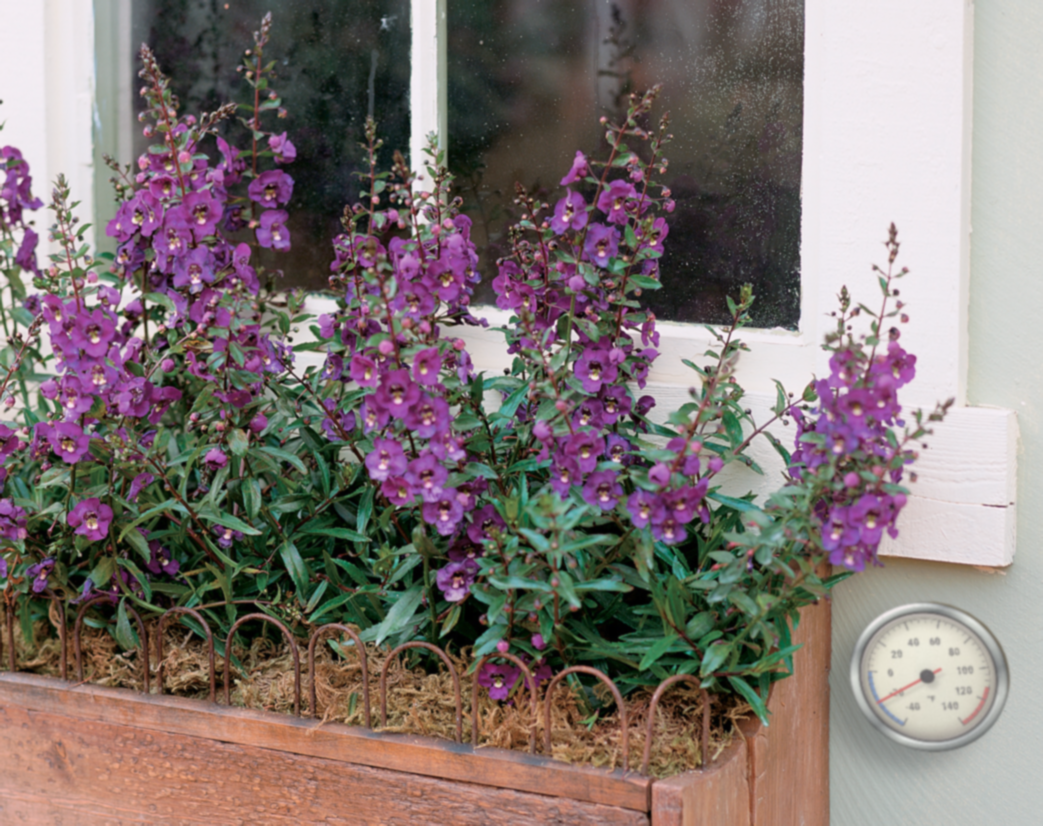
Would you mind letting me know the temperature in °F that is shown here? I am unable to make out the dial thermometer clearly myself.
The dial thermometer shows -20 °F
